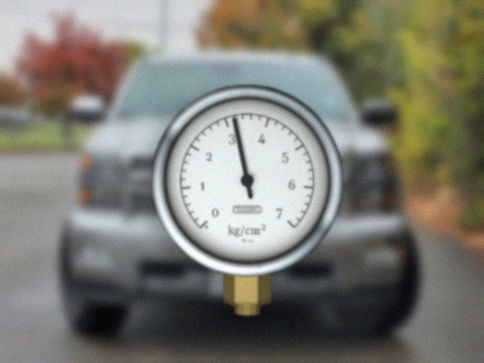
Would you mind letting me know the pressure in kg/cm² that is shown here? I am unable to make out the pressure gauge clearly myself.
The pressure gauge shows 3.2 kg/cm²
